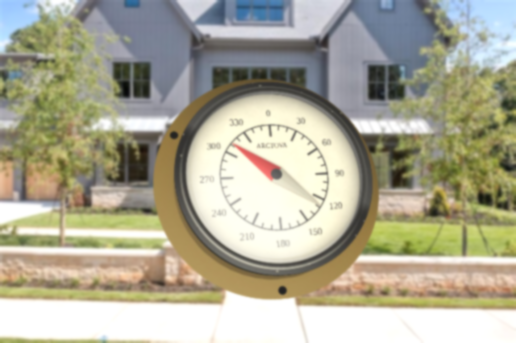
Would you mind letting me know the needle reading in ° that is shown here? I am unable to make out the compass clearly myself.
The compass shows 310 °
